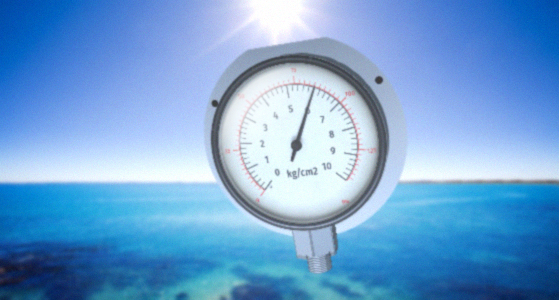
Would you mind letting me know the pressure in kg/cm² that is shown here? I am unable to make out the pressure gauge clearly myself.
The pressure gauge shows 6 kg/cm²
